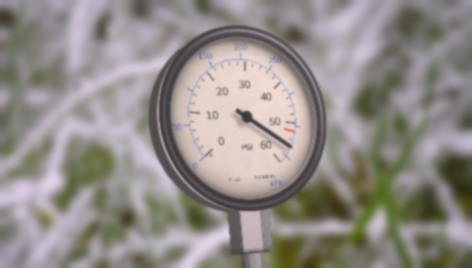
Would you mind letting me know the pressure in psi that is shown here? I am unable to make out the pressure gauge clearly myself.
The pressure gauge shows 56 psi
